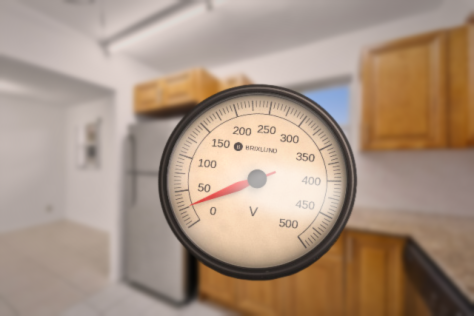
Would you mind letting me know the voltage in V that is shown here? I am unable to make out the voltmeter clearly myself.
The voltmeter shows 25 V
